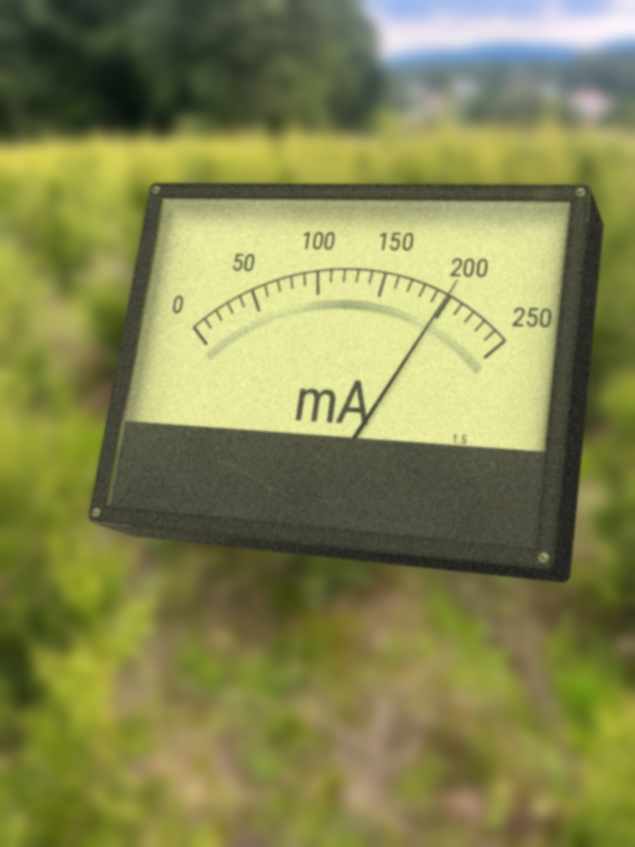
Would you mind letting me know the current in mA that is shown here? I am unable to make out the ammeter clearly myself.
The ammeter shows 200 mA
